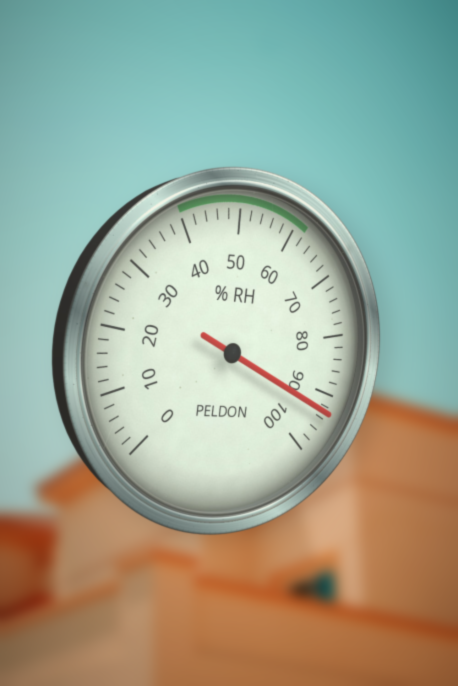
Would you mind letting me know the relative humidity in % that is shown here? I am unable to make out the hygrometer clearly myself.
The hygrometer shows 93 %
